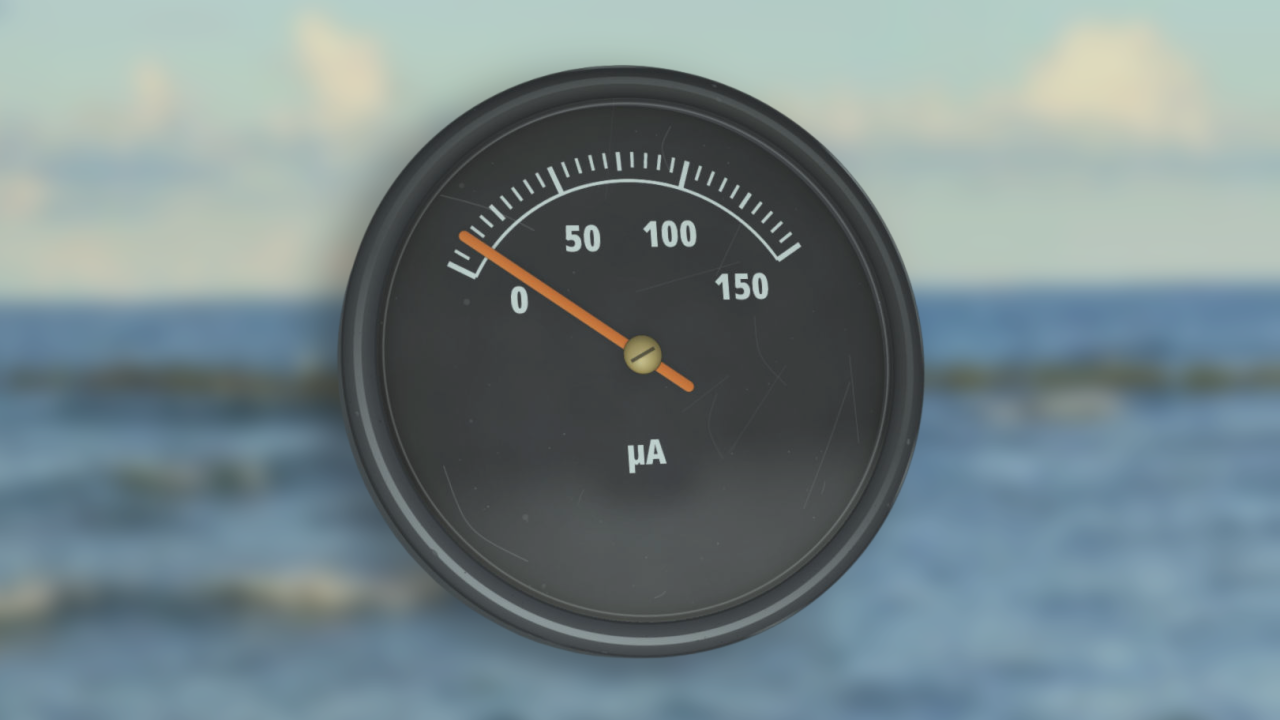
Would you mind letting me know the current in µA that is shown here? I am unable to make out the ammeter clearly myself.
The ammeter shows 10 µA
